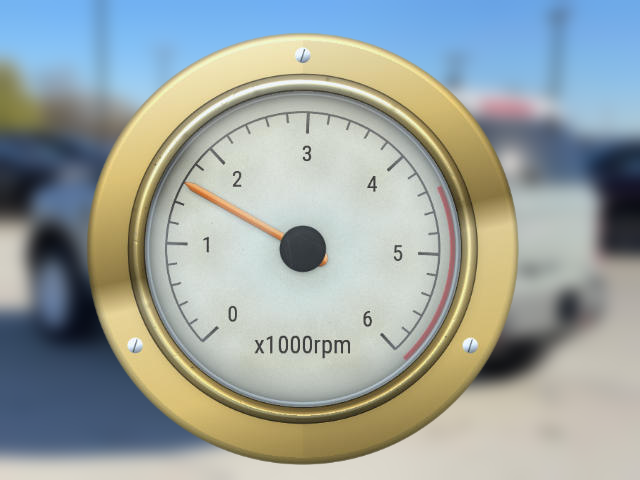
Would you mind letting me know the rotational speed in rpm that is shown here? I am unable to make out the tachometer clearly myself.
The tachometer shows 1600 rpm
